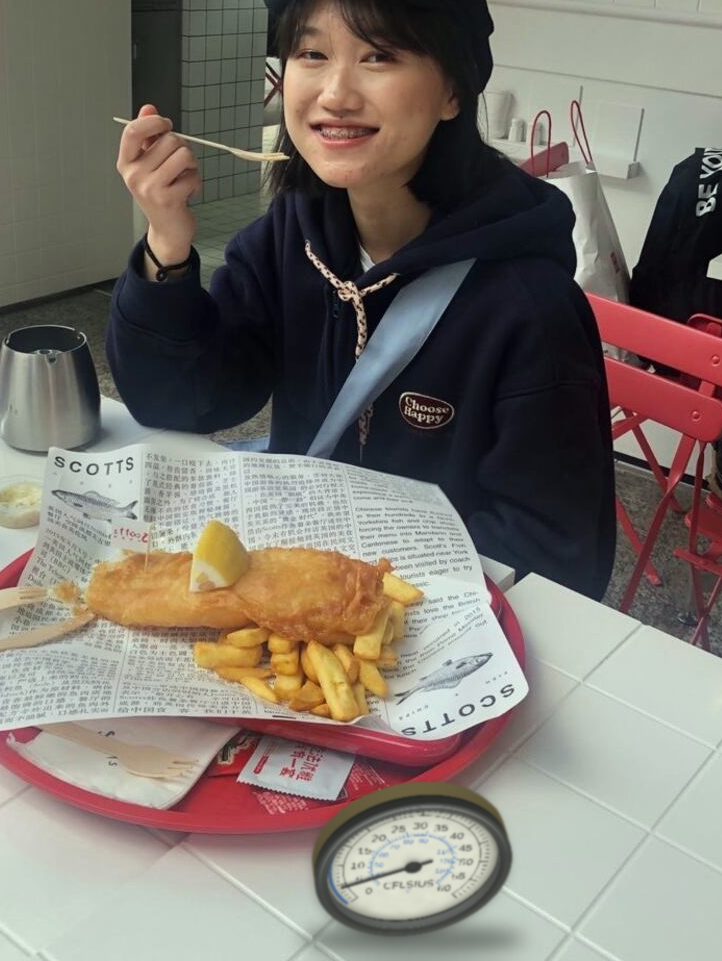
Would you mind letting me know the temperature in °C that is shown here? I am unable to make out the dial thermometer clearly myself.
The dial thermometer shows 5 °C
